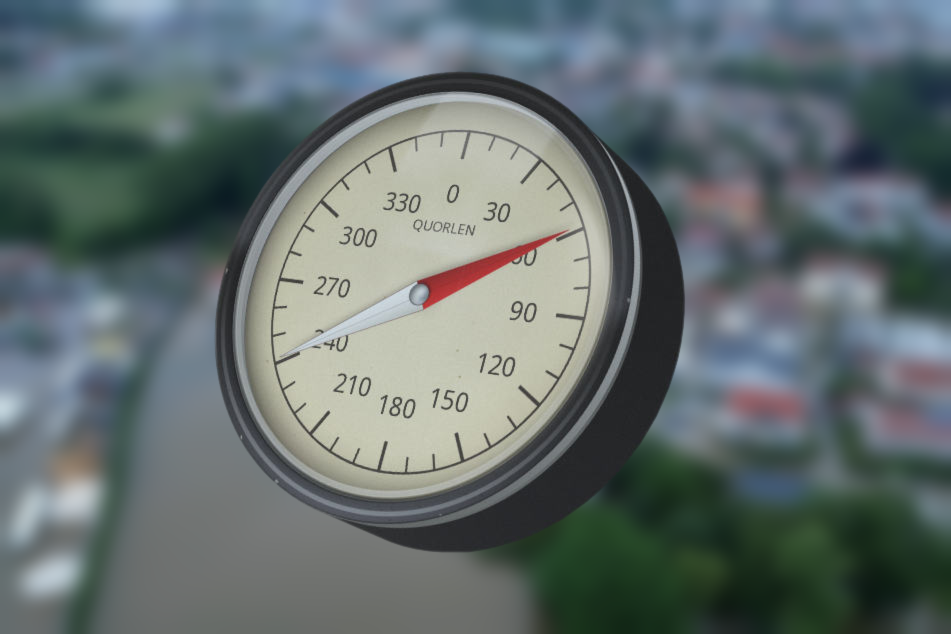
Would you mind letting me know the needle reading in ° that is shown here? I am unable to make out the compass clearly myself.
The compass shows 60 °
